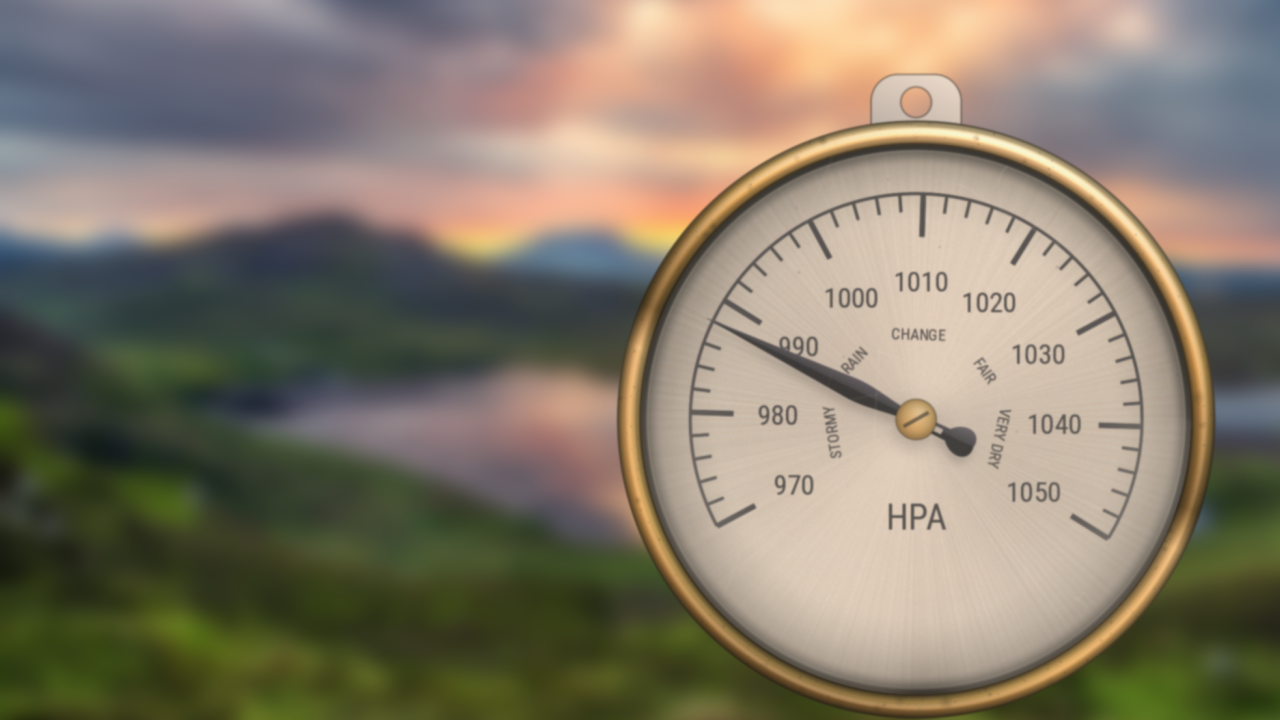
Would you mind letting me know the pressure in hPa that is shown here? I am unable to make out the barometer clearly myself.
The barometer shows 988 hPa
